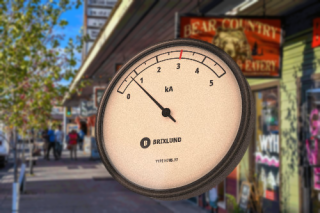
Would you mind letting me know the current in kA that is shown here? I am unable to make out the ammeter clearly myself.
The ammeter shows 0.75 kA
